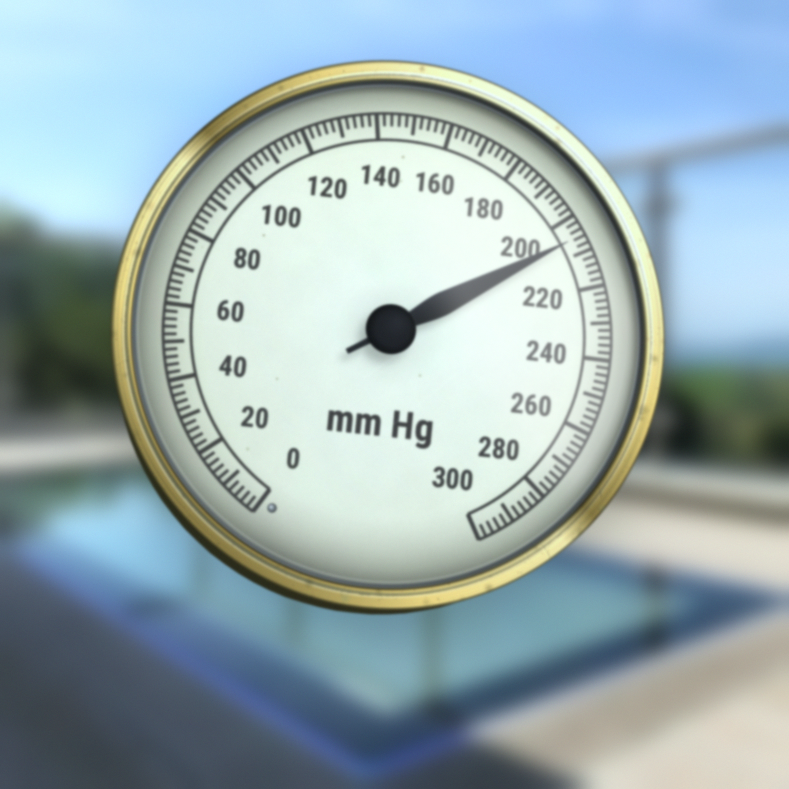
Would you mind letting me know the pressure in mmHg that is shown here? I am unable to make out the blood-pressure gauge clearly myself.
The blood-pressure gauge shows 206 mmHg
